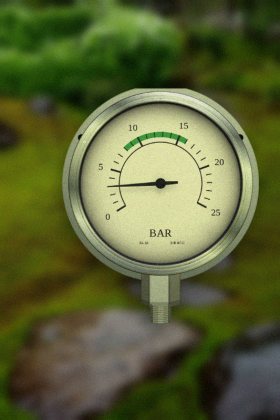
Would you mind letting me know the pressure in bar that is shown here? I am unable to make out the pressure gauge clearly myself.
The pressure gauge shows 3 bar
